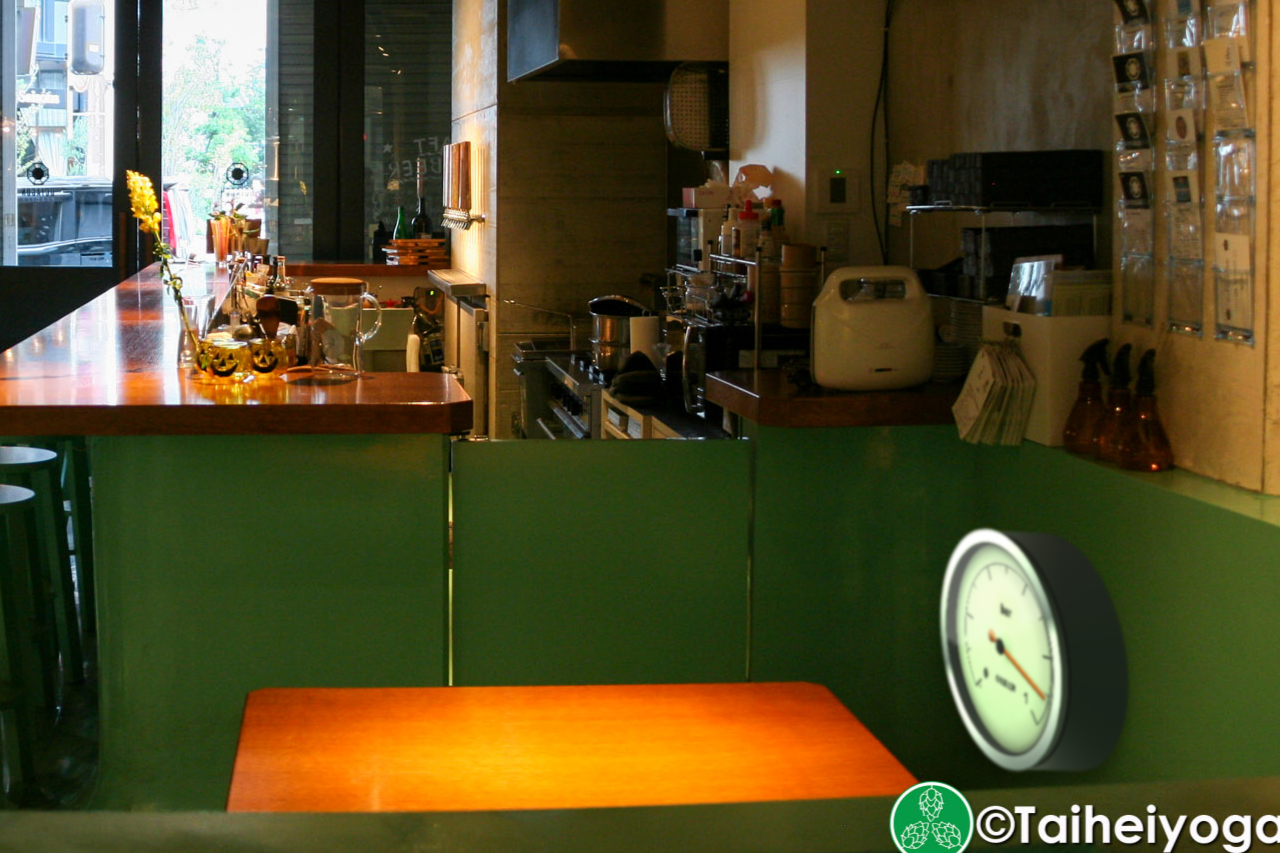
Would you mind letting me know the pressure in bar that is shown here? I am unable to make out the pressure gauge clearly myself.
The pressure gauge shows 0.9 bar
